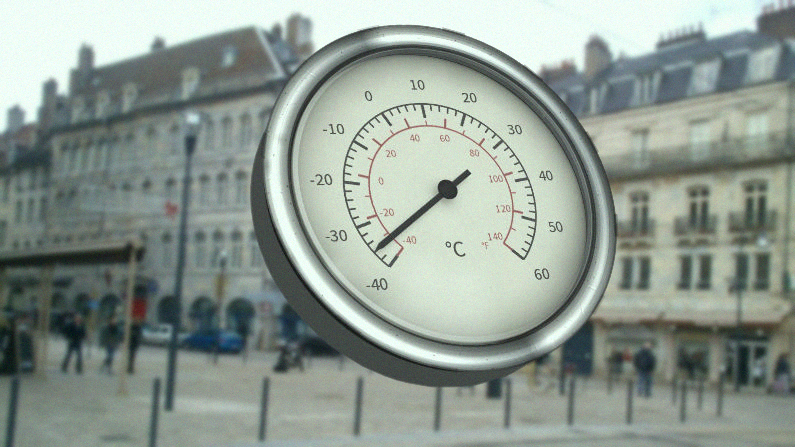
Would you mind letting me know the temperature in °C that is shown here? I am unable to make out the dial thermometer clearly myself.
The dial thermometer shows -36 °C
